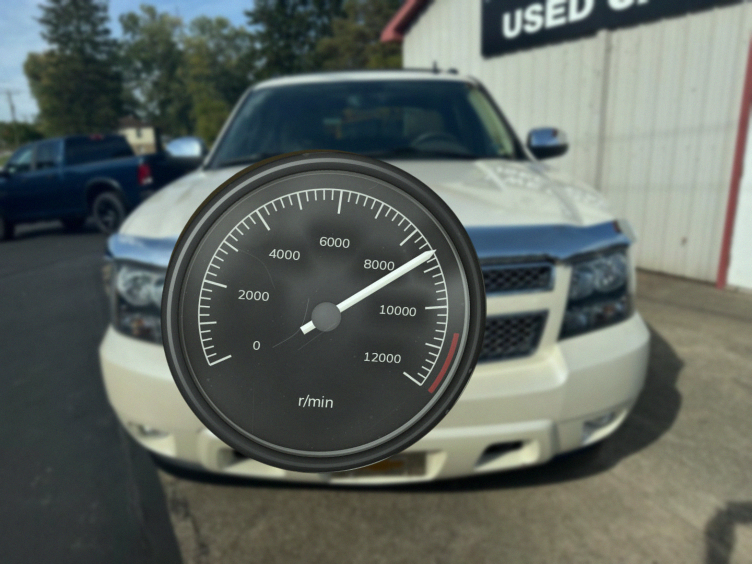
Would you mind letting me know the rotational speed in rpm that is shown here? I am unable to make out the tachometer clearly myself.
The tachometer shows 8600 rpm
